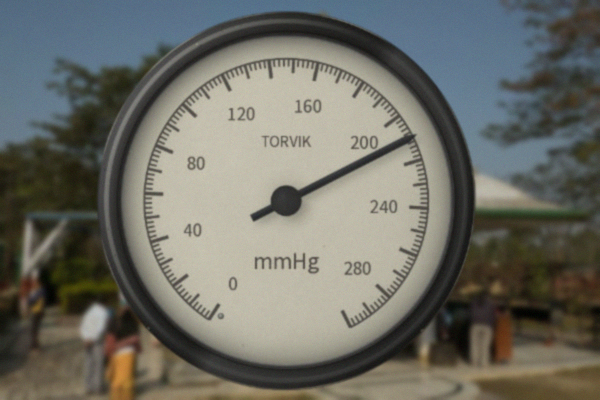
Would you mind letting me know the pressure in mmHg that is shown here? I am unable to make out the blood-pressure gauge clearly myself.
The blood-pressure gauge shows 210 mmHg
